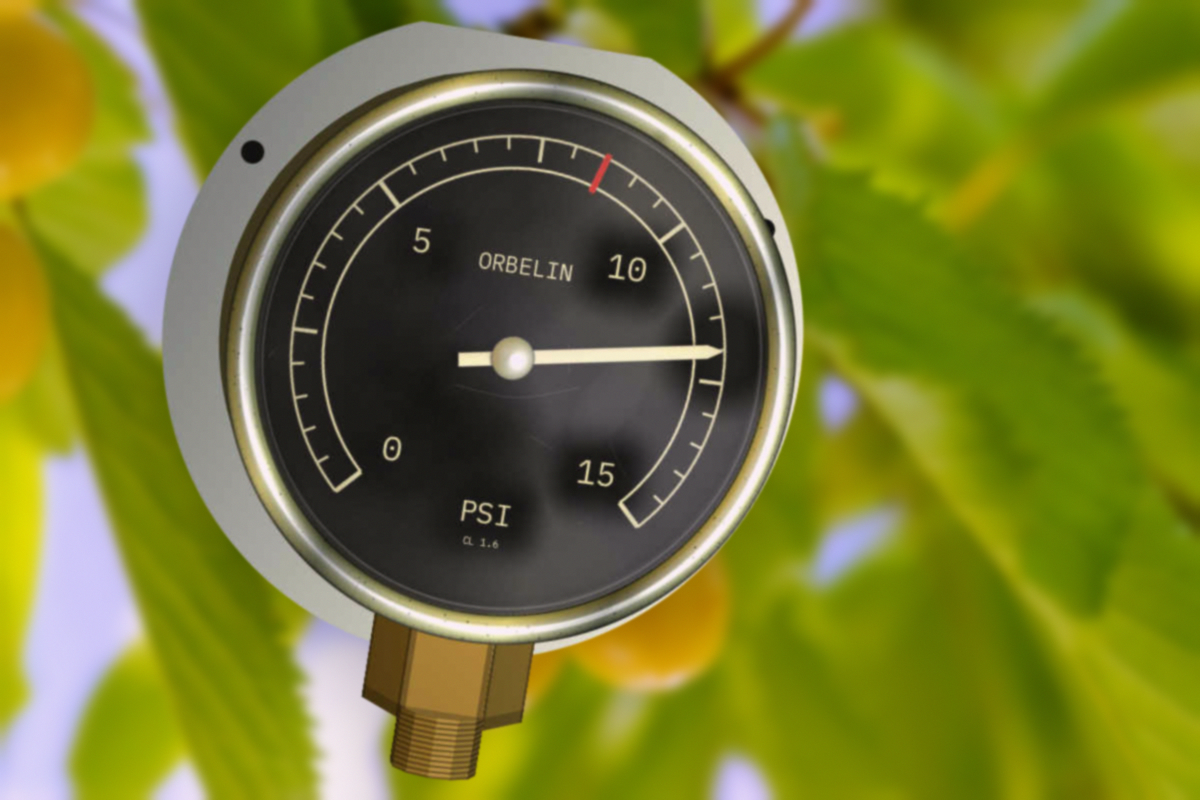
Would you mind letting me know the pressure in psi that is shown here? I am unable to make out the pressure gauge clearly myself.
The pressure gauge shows 12 psi
